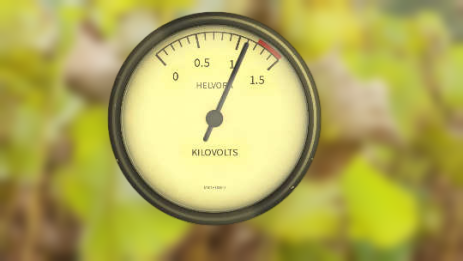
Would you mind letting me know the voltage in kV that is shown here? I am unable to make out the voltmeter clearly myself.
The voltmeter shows 1.1 kV
